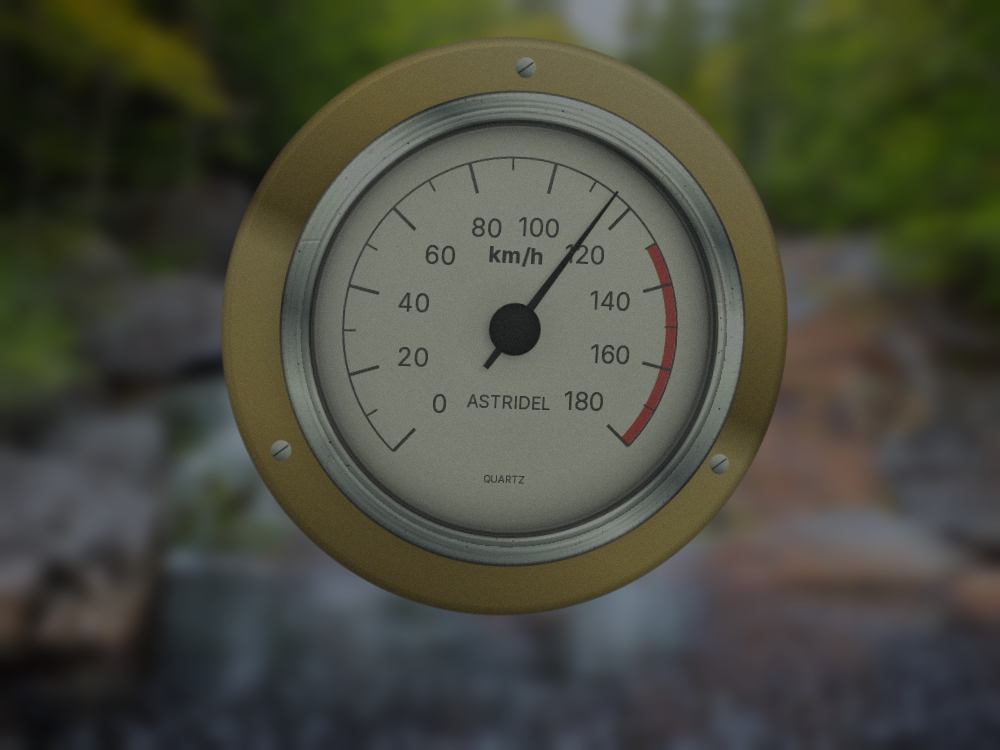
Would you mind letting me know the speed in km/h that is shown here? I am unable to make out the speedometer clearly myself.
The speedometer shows 115 km/h
